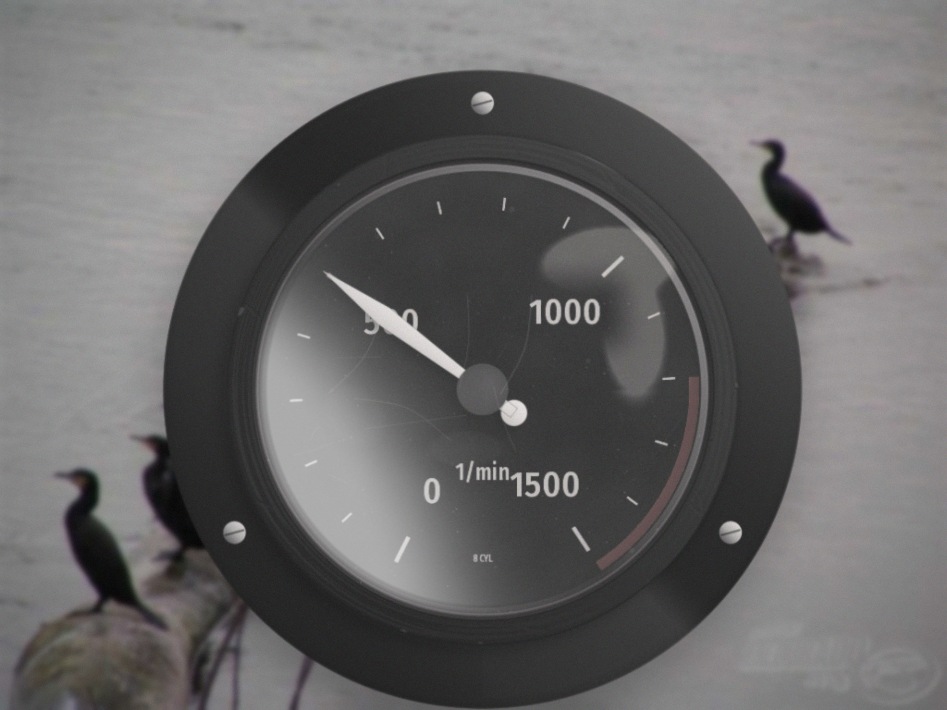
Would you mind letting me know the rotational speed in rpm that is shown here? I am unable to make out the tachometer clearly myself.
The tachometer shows 500 rpm
